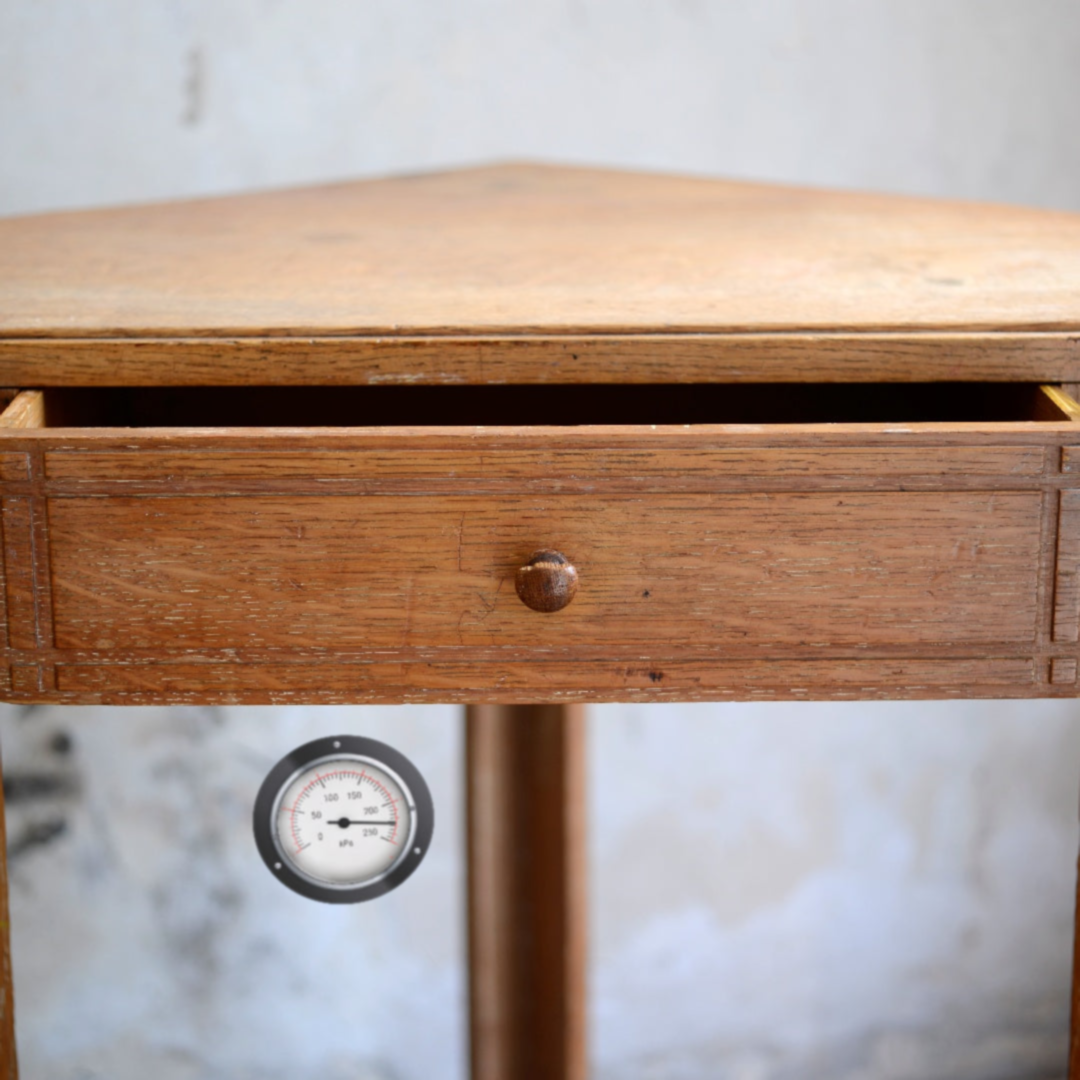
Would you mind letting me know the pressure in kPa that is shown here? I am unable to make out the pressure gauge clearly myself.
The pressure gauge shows 225 kPa
